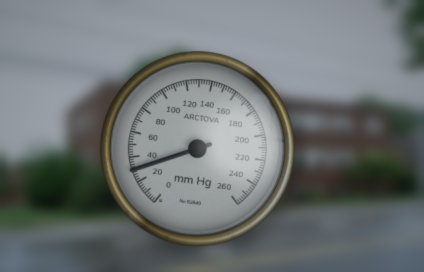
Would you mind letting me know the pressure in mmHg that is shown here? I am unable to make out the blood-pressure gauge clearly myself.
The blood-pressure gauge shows 30 mmHg
